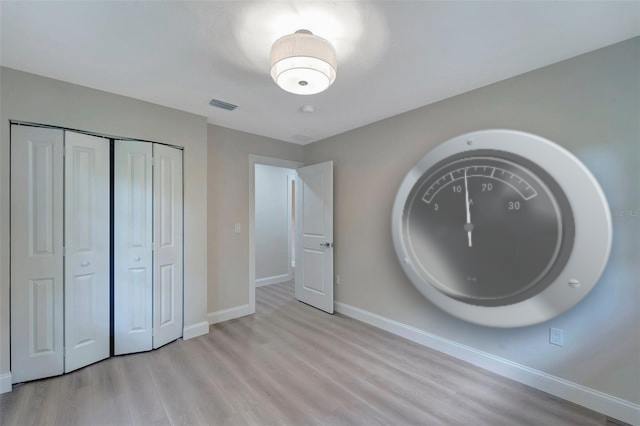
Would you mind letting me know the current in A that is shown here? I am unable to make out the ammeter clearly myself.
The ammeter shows 14 A
